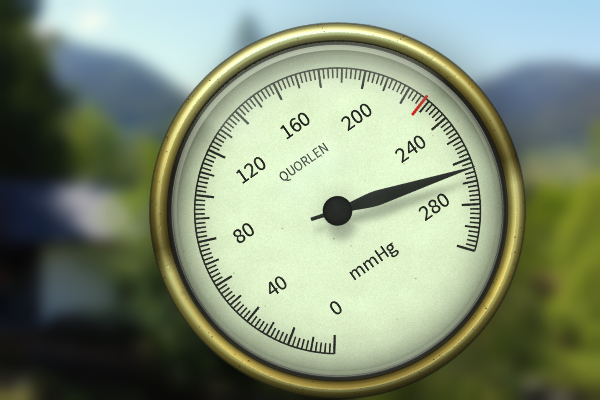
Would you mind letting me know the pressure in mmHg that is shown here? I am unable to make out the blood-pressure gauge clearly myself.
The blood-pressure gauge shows 264 mmHg
